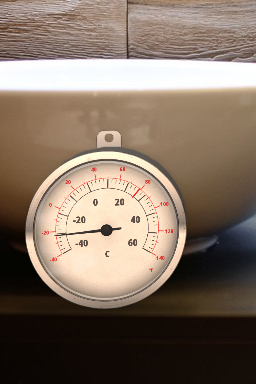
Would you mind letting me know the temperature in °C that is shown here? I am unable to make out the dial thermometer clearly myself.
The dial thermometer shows -30 °C
